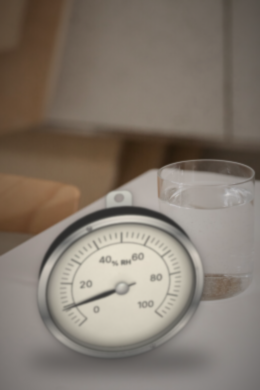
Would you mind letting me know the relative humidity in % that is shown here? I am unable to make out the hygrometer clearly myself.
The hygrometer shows 10 %
